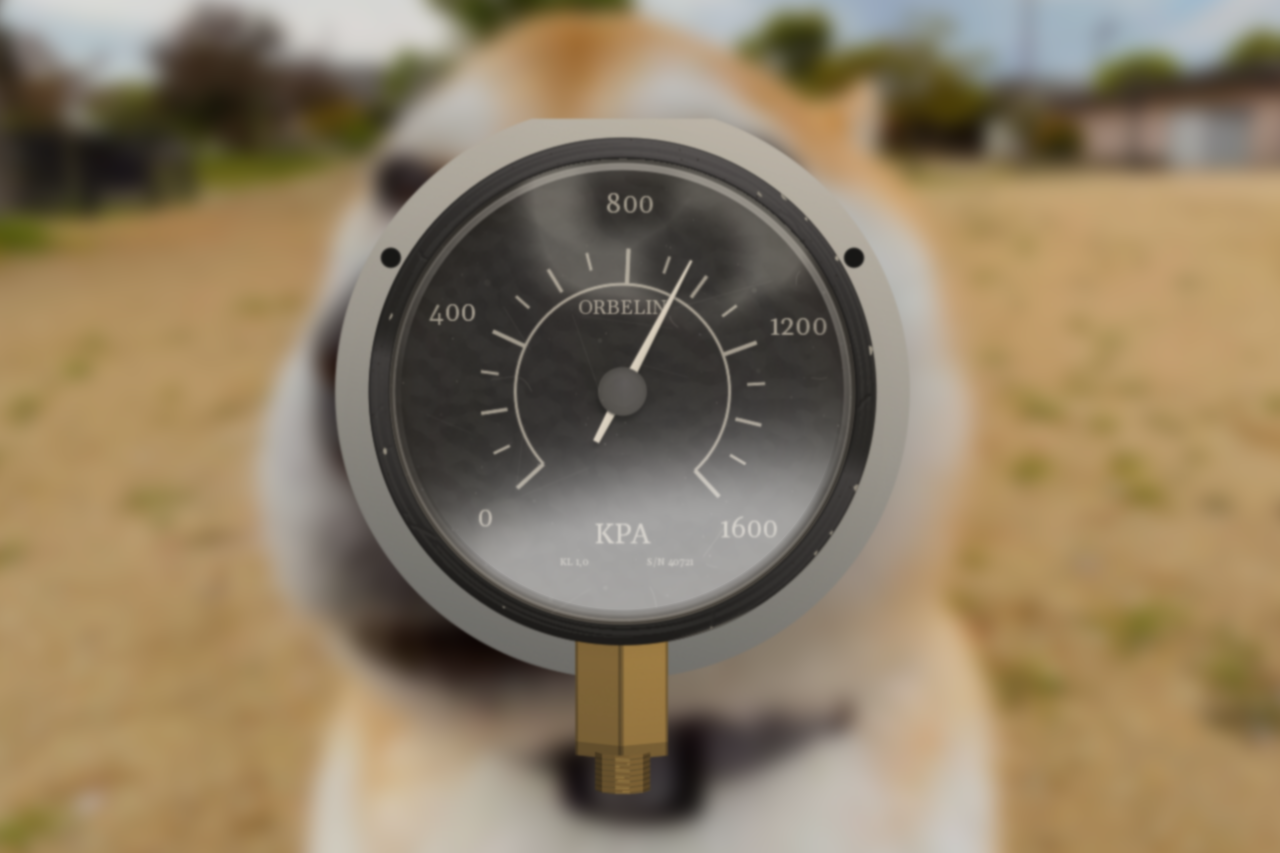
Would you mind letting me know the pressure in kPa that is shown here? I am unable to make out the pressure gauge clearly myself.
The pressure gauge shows 950 kPa
